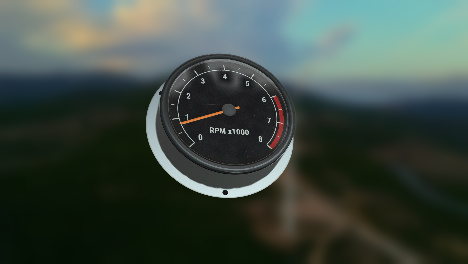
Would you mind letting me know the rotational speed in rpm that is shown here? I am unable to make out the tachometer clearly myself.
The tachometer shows 750 rpm
